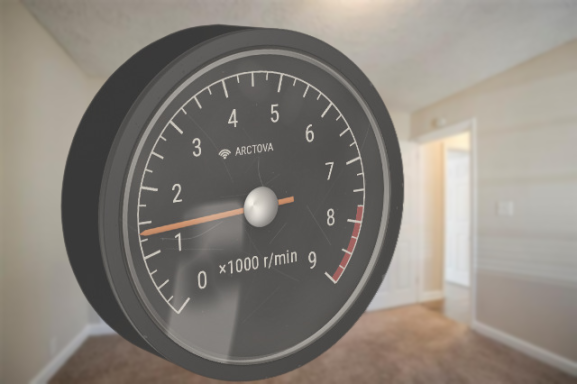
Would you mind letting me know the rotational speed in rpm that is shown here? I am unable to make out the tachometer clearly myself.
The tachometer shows 1375 rpm
